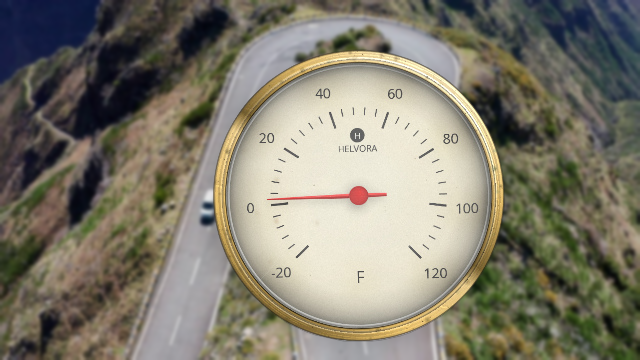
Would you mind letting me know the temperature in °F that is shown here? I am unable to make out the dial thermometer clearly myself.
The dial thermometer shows 2 °F
